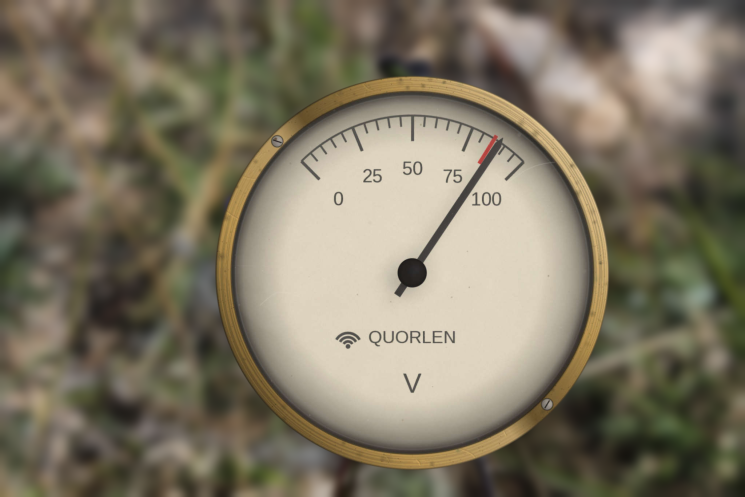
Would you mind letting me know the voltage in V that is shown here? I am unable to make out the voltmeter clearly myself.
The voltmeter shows 87.5 V
